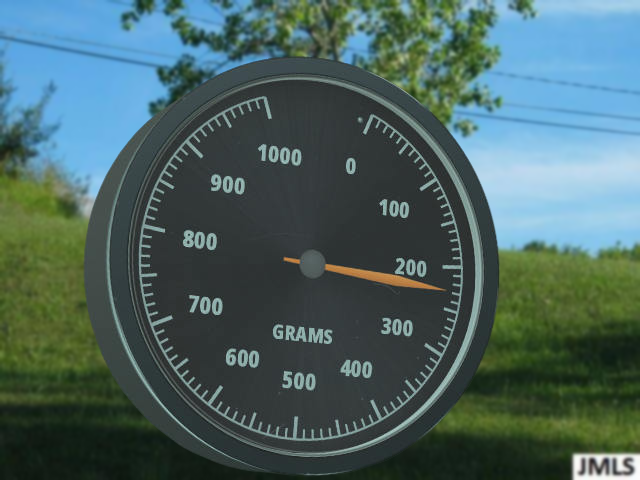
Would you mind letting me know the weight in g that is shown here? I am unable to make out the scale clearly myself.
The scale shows 230 g
